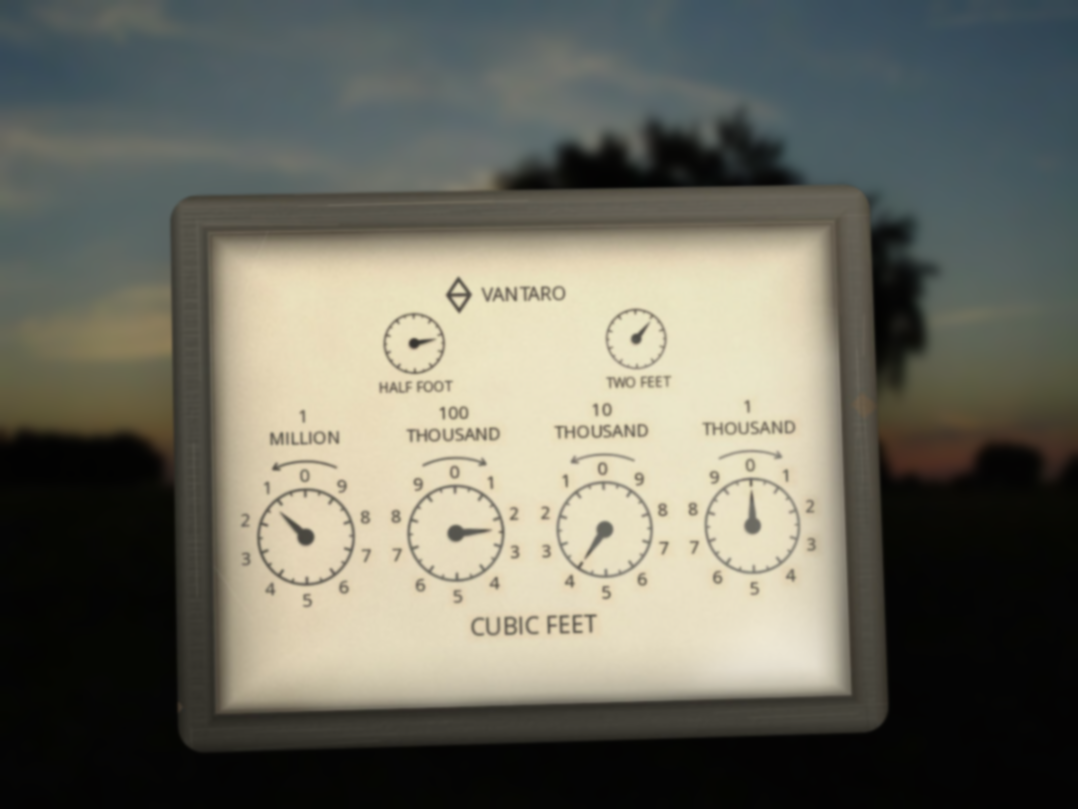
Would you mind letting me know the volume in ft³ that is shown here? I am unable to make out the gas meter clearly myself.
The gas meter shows 124000 ft³
